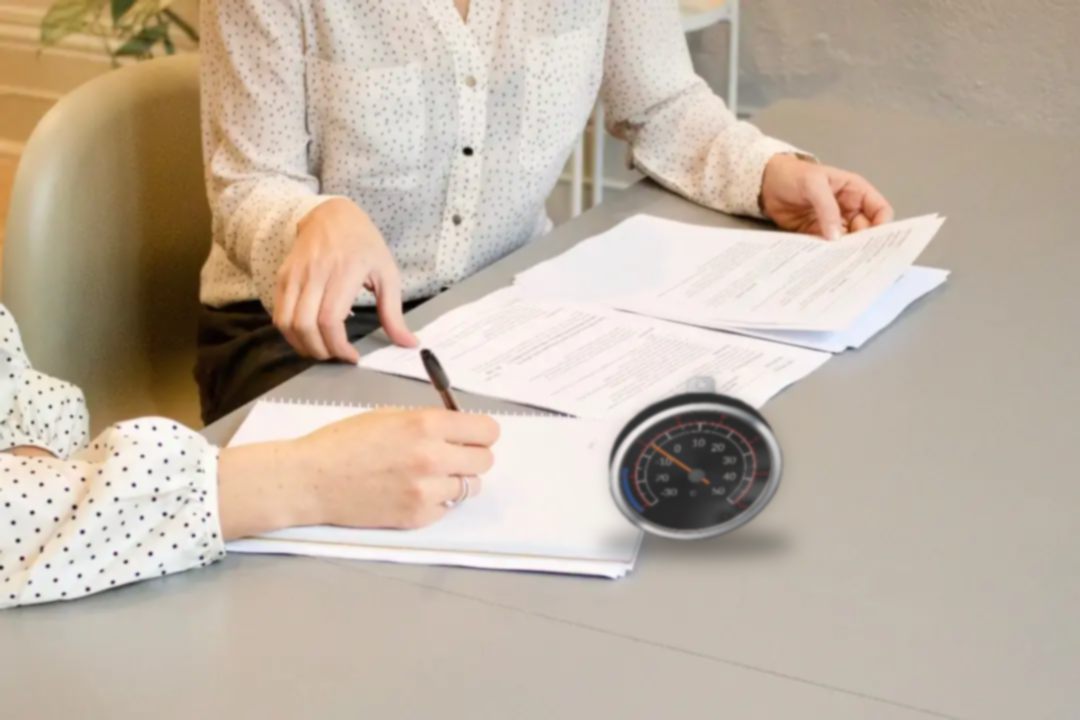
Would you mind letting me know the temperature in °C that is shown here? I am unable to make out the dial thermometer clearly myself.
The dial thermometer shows -5 °C
